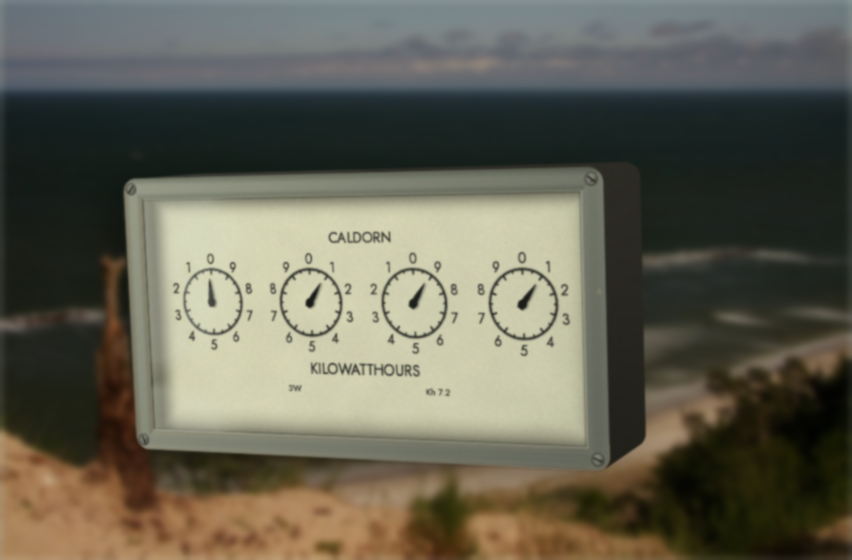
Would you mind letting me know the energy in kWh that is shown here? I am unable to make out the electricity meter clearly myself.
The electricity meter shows 91 kWh
